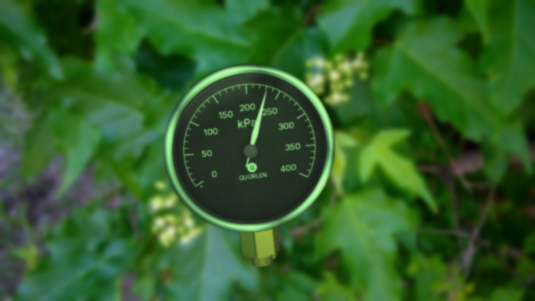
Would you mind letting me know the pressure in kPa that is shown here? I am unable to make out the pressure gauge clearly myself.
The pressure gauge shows 230 kPa
